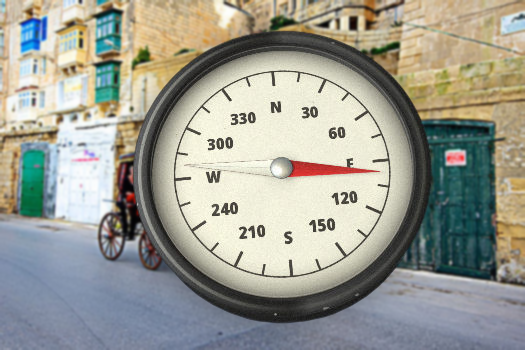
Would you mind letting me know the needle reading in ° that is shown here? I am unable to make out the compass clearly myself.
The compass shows 97.5 °
